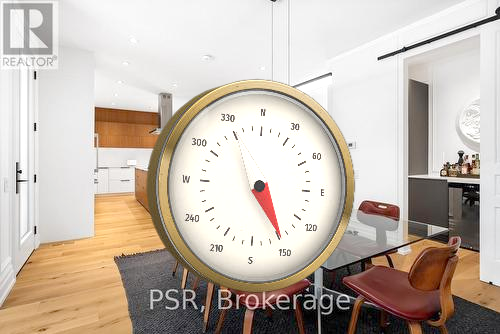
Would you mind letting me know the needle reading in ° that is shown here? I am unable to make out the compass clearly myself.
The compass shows 150 °
